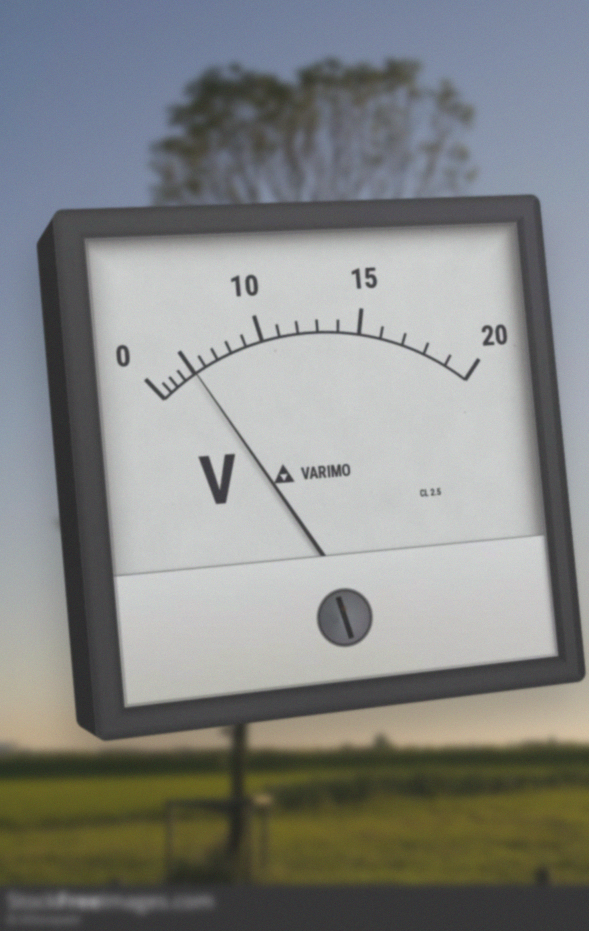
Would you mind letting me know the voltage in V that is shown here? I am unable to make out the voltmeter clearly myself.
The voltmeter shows 5 V
